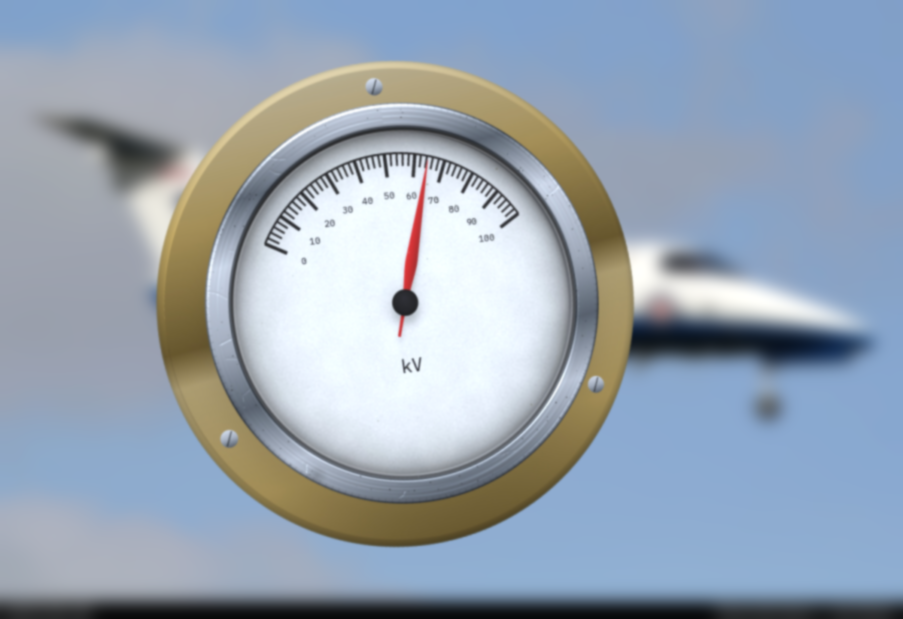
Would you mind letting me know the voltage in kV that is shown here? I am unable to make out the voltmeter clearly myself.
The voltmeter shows 64 kV
